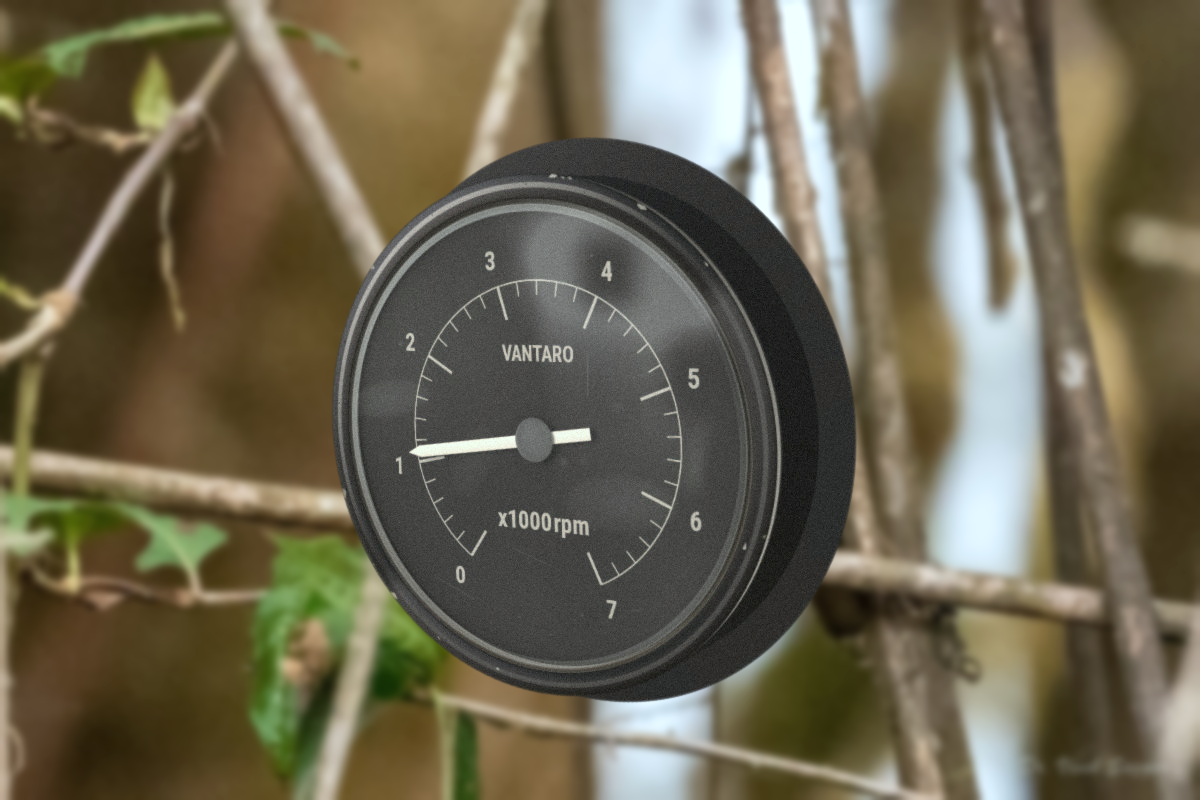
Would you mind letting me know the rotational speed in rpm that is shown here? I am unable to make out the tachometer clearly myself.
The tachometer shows 1100 rpm
